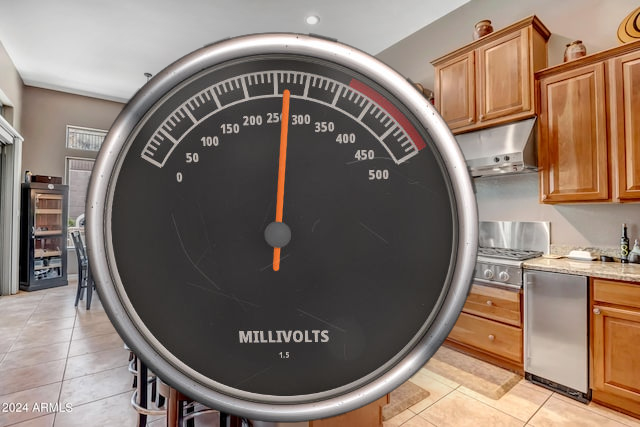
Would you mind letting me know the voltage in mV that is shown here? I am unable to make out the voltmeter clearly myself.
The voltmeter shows 270 mV
